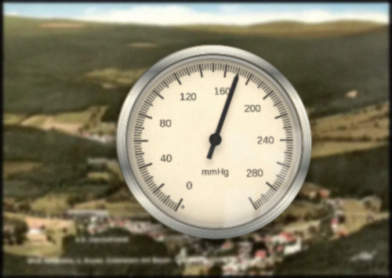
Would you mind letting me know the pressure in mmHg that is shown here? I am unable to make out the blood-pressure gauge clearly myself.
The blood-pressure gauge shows 170 mmHg
